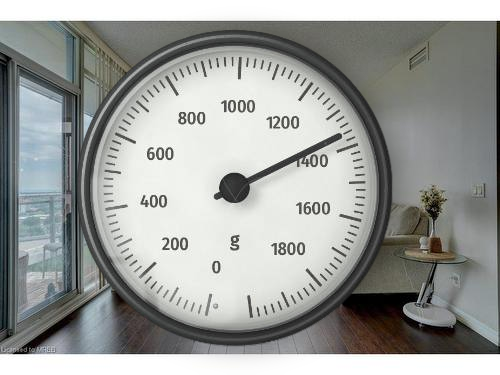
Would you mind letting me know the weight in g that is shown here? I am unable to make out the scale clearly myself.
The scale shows 1360 g
